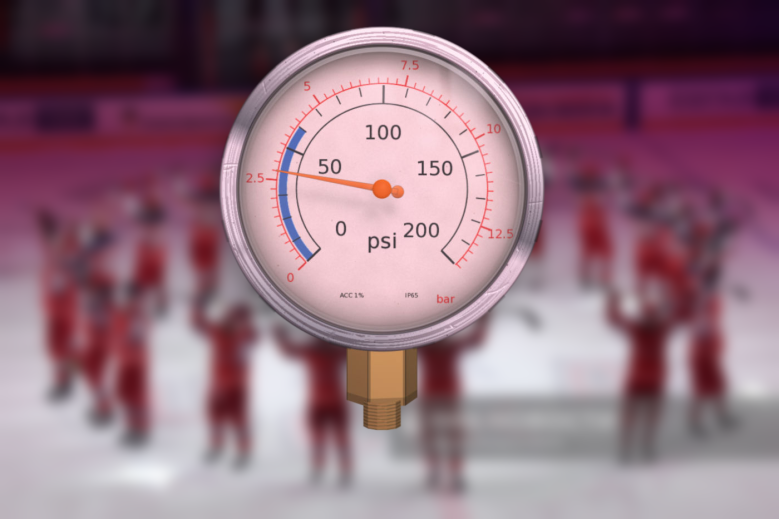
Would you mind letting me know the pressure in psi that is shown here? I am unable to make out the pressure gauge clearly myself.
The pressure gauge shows 40 psi
